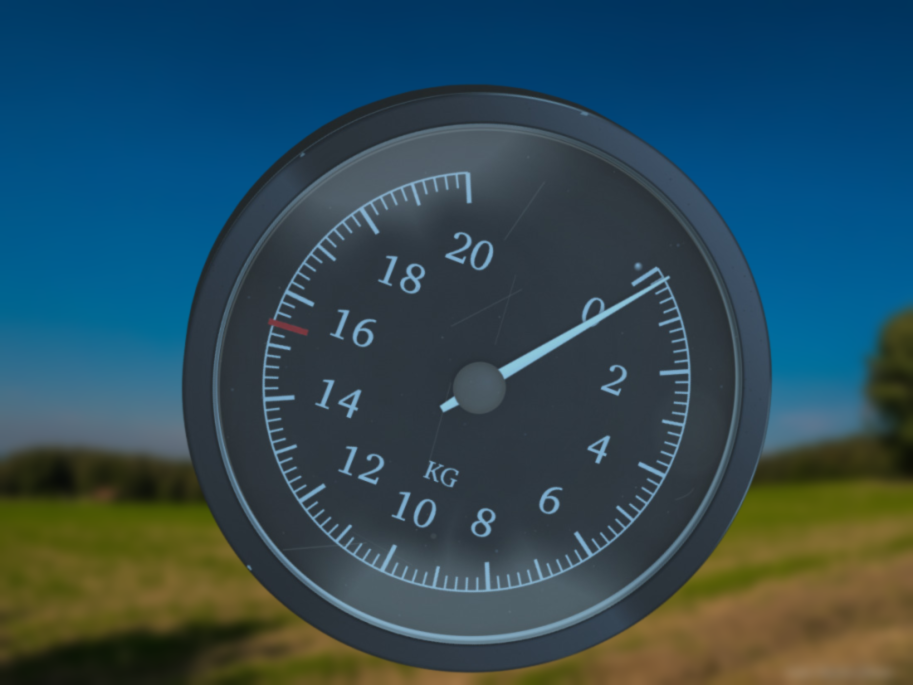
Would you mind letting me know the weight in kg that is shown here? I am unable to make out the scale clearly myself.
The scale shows 0.2 kg
